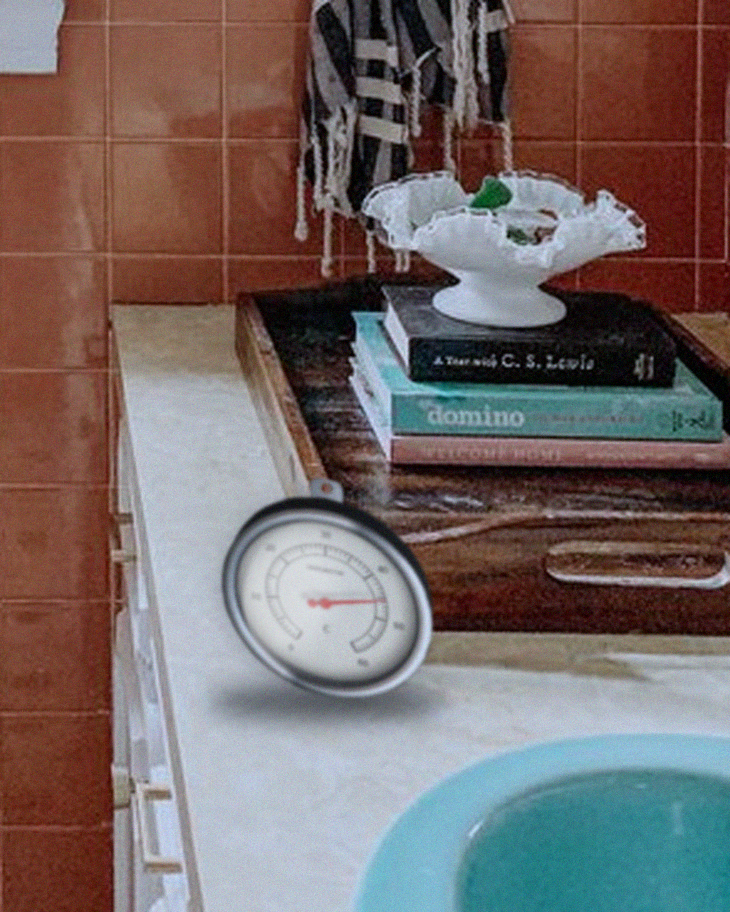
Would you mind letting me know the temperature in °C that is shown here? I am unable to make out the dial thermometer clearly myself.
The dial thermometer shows 45 °C
